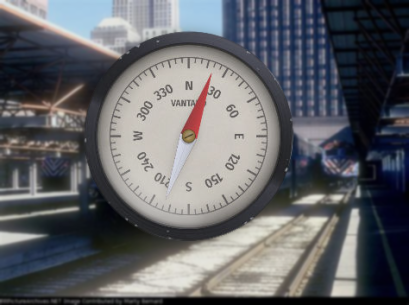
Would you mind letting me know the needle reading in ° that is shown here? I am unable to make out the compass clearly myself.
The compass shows 20 °
